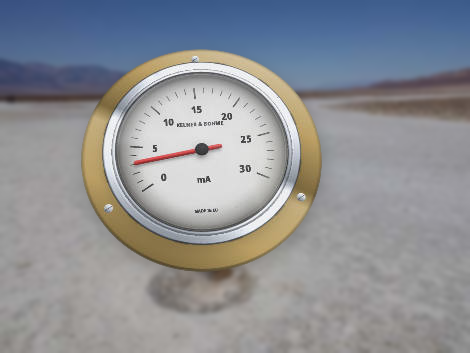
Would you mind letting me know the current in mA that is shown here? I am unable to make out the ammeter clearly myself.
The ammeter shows 3 mA
